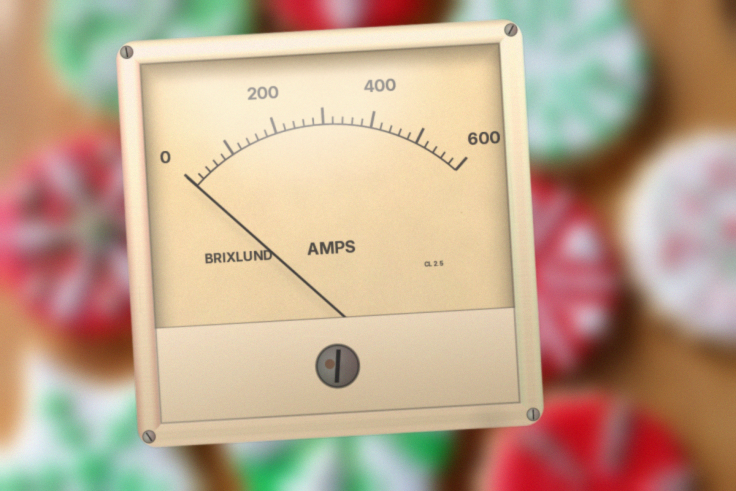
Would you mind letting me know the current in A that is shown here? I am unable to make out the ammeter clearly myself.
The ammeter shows 0 A
